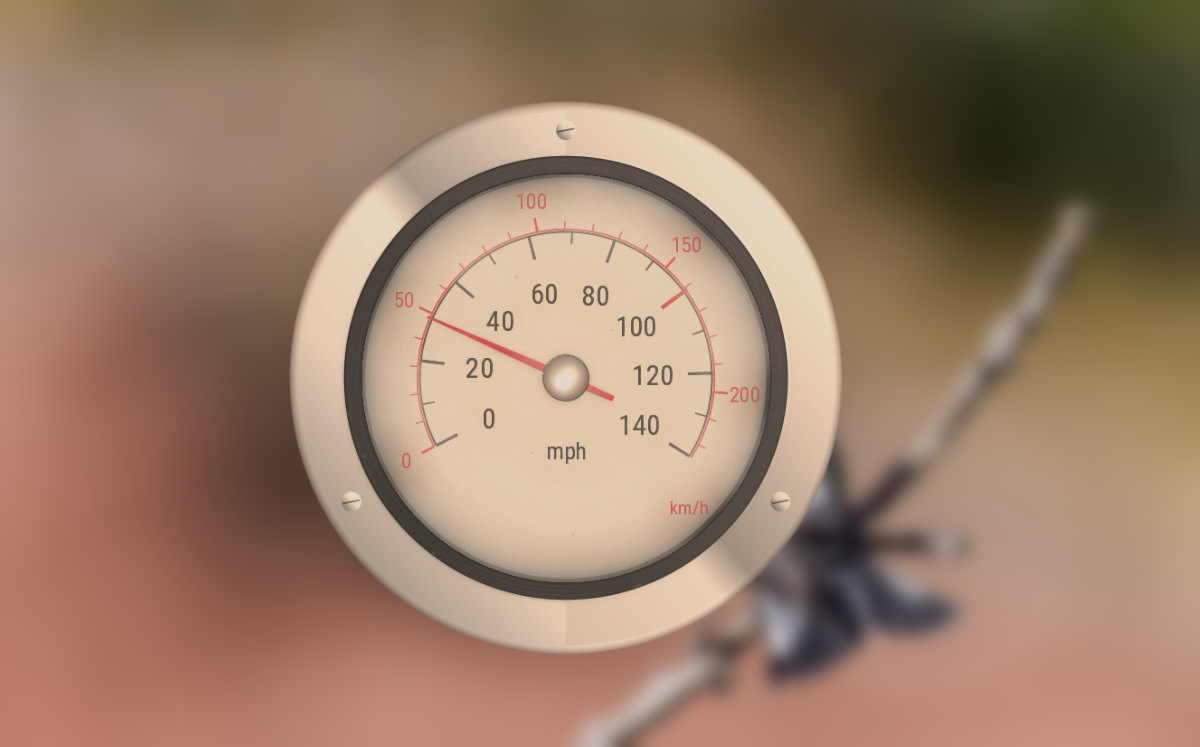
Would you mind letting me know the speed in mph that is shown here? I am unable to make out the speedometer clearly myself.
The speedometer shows 30 mph
